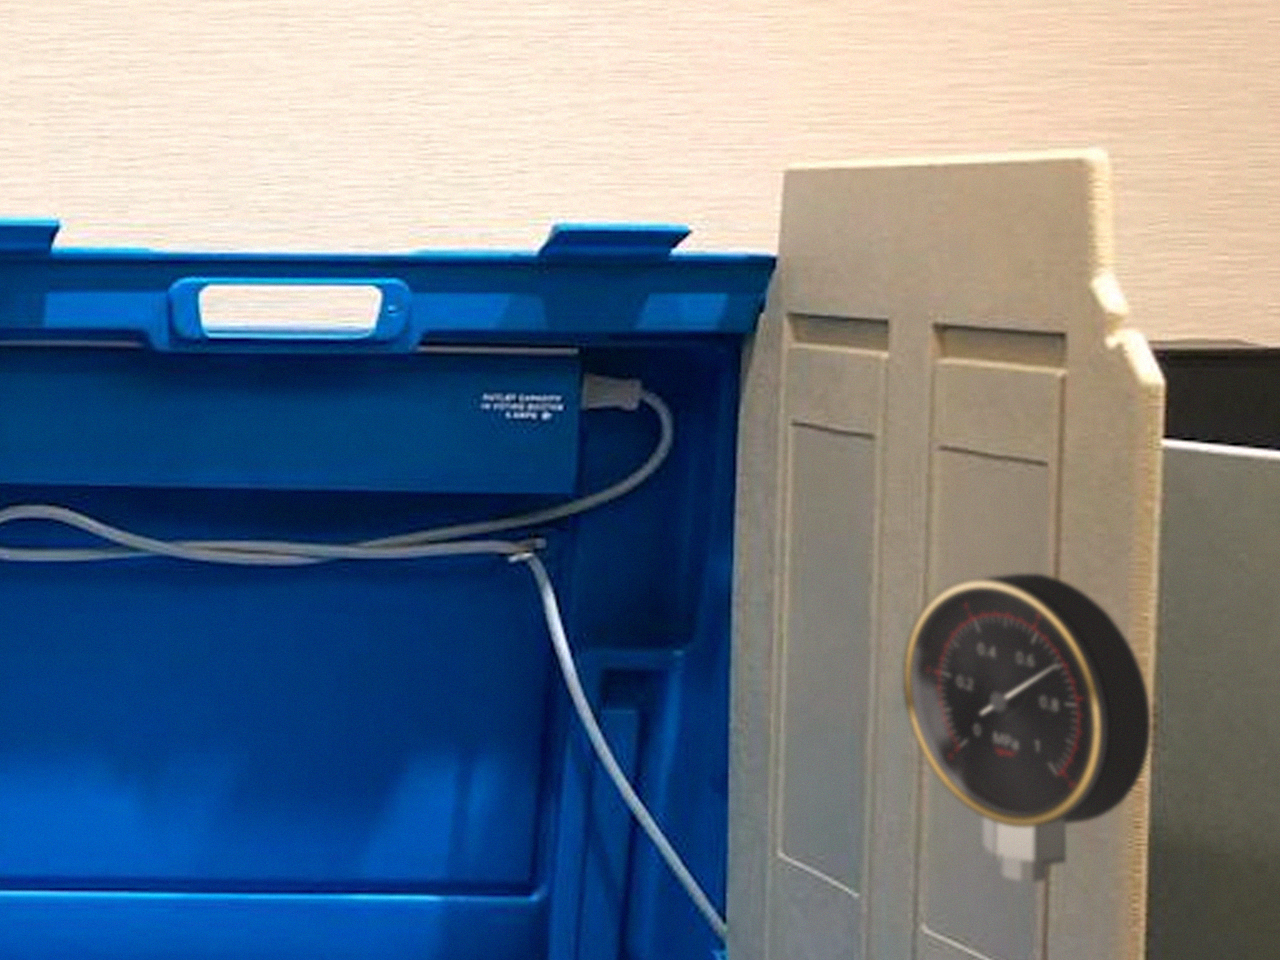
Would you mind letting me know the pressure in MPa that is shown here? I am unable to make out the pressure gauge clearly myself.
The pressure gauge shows 0.7 MPa
